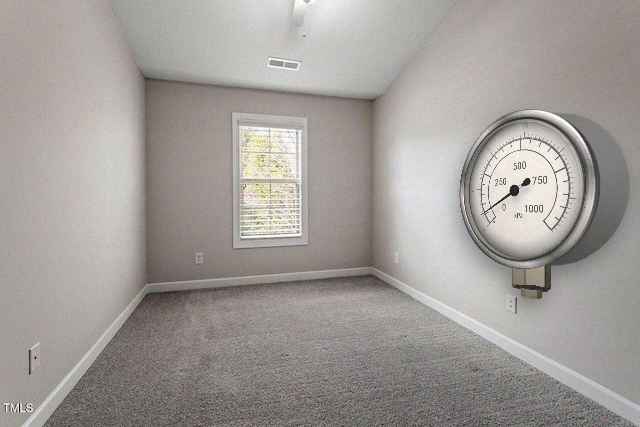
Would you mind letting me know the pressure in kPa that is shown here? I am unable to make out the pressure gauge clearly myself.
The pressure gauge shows 50 kPa
